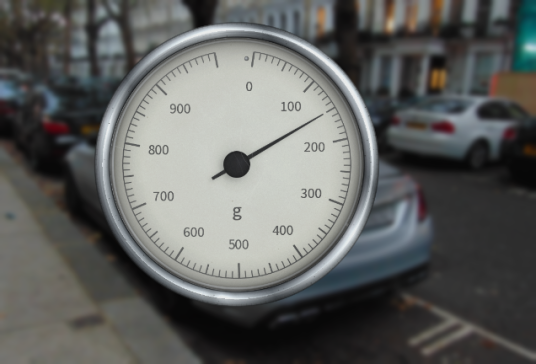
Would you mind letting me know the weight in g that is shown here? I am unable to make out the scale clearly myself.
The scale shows 150 g
